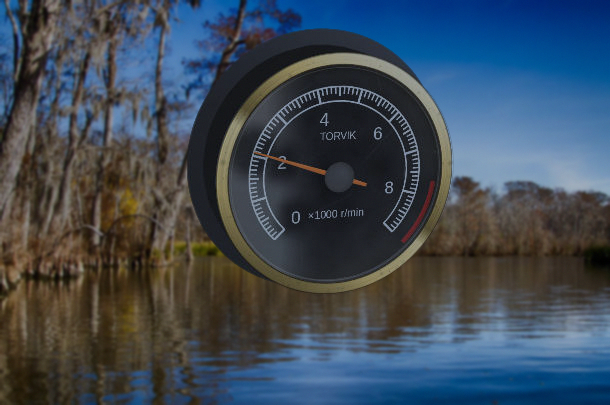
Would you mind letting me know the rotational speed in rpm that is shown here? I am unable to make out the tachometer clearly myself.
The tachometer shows 2100 rpm
